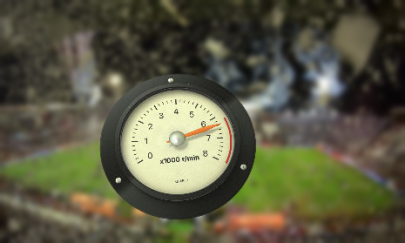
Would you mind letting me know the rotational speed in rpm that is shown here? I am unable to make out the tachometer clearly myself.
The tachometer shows 6400 rpm
